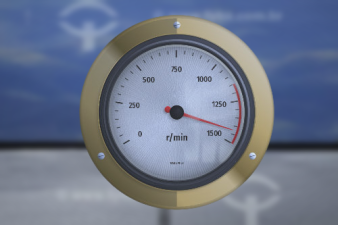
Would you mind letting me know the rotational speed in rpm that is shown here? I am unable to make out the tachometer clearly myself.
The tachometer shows 1425 rpm
